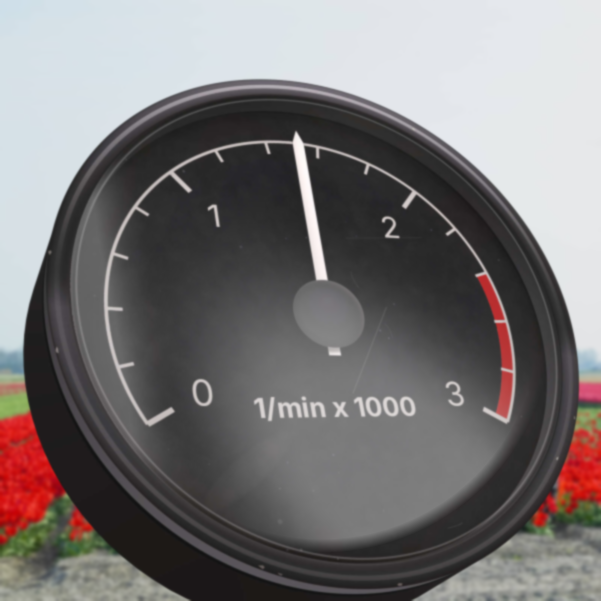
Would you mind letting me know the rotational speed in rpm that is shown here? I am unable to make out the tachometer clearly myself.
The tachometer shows 1500 rpm
